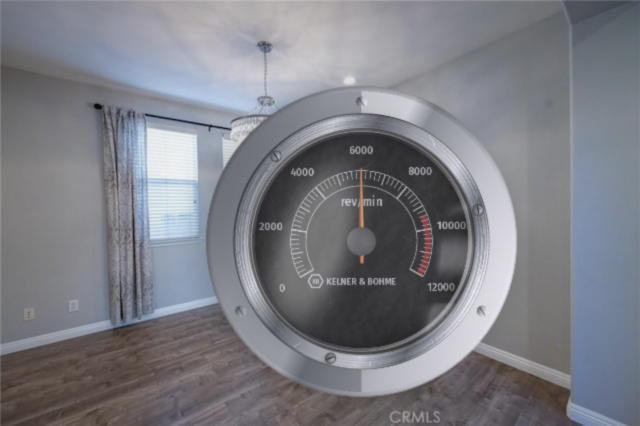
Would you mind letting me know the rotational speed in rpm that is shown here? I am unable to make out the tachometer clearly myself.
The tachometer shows 6000 rpm
